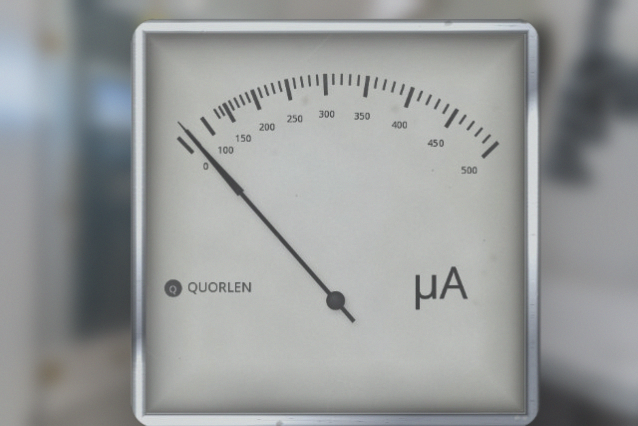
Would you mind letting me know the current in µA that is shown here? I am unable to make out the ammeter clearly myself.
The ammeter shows 50 µA
